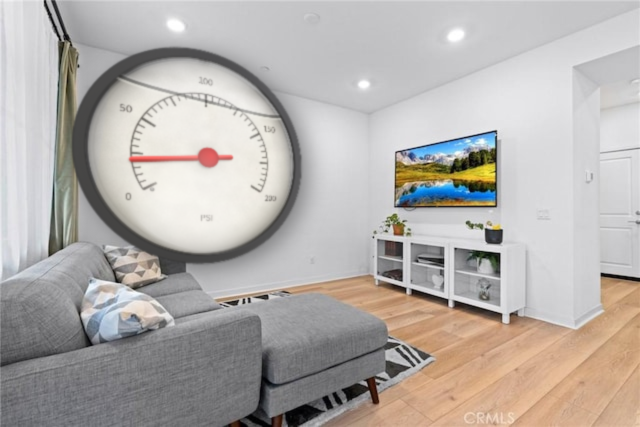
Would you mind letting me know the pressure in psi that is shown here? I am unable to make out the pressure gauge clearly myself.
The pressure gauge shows 20 psi
